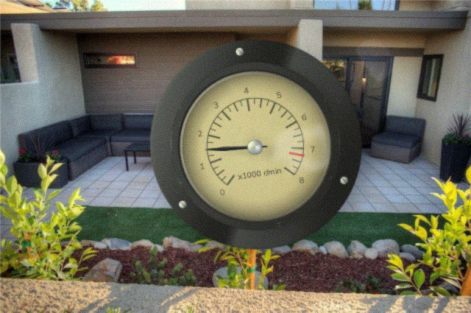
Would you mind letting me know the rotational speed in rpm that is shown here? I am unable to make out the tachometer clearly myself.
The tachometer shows 1500 rpm
